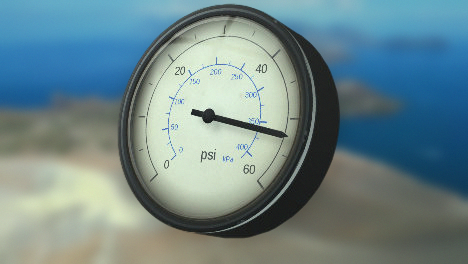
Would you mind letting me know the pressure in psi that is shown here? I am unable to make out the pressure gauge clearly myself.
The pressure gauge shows 52.5 psi
